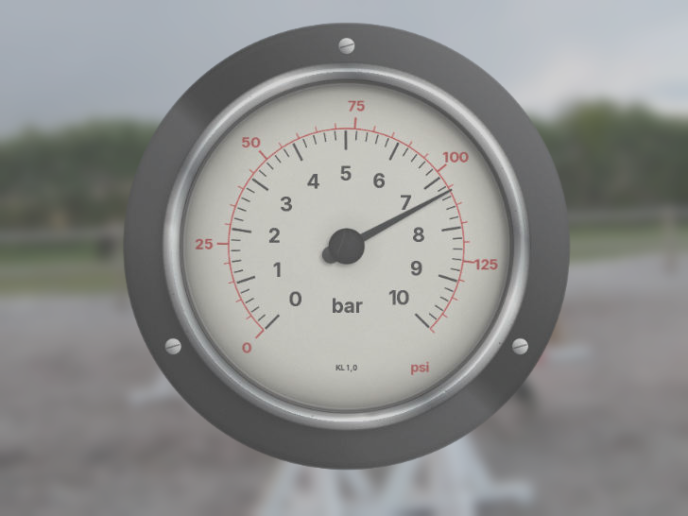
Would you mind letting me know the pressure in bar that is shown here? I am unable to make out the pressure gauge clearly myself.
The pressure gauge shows 7.3 bar
